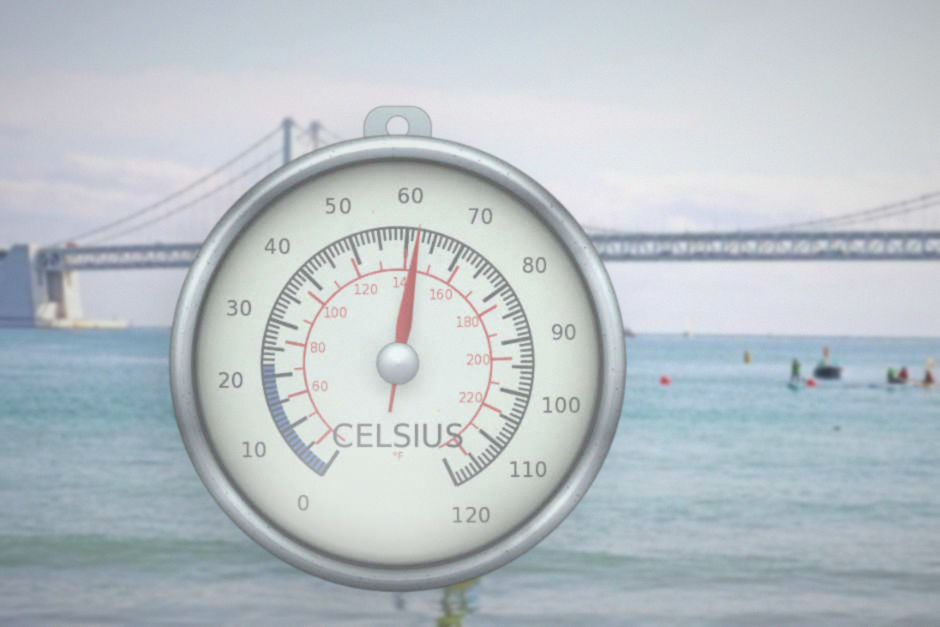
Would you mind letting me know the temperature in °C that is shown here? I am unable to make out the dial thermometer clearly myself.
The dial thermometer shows 62 °C
